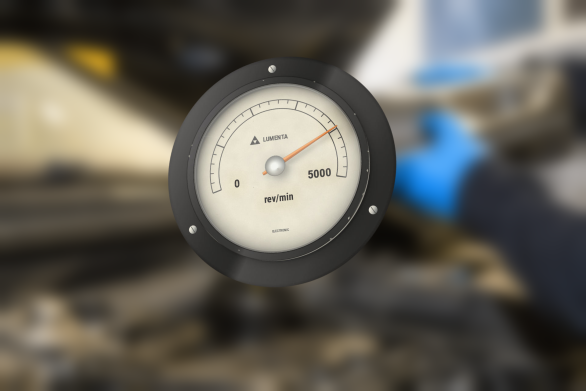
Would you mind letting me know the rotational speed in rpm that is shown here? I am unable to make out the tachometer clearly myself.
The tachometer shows 4000 rpm
